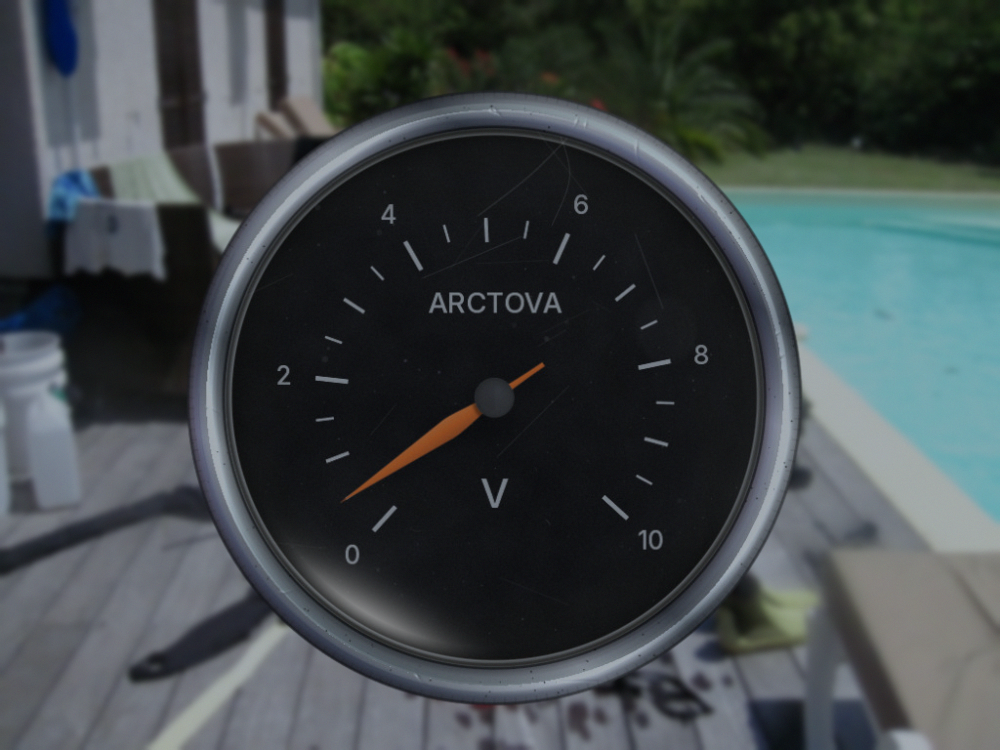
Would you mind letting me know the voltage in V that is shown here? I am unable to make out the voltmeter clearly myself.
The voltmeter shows 0.5 V
